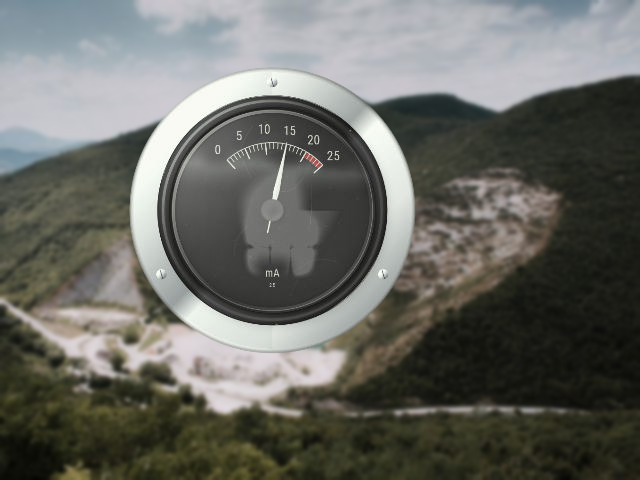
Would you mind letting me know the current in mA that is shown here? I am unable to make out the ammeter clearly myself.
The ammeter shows 15 mA
